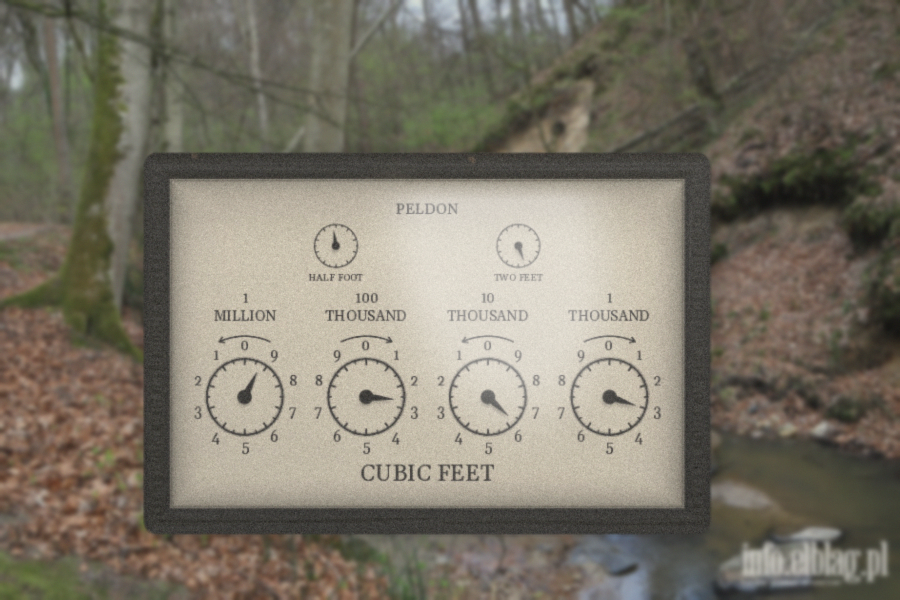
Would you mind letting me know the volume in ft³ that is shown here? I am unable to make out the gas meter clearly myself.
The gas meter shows 926300 ft³
